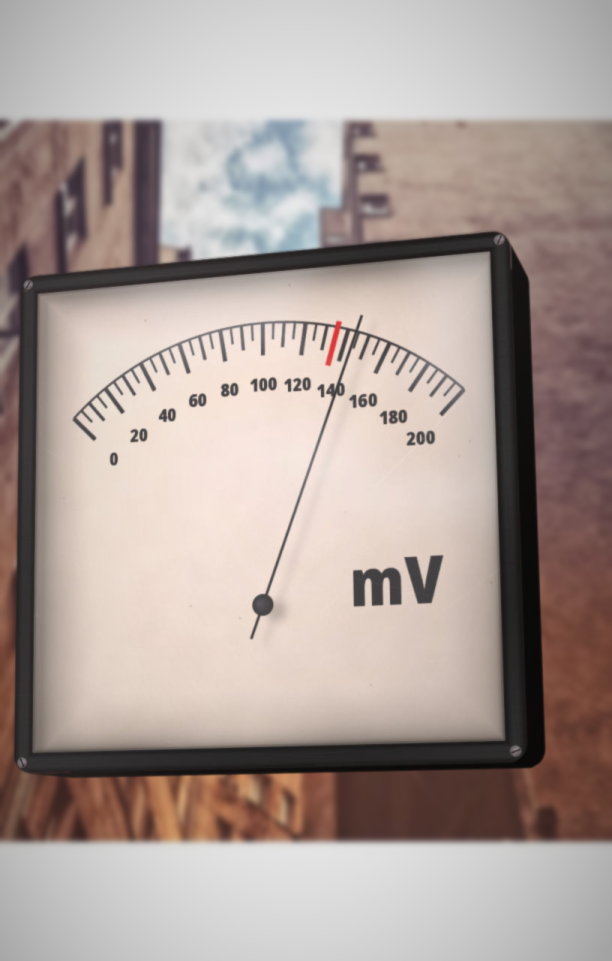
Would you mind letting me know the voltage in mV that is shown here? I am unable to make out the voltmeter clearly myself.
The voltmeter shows 145 mV
